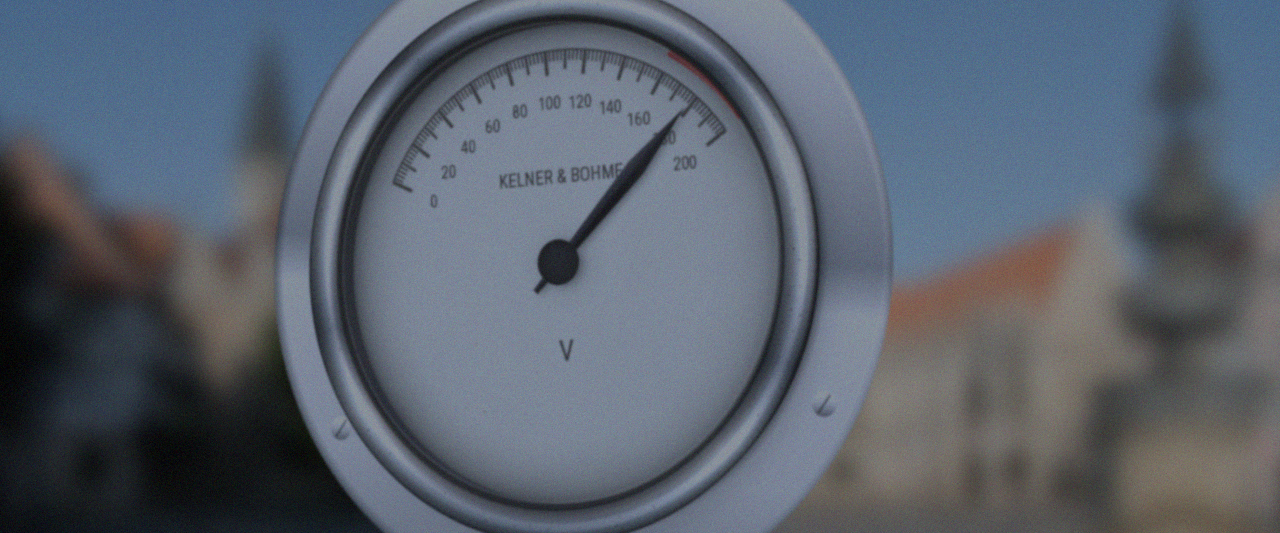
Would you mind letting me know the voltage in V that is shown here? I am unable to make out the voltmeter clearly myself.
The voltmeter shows 180 V
